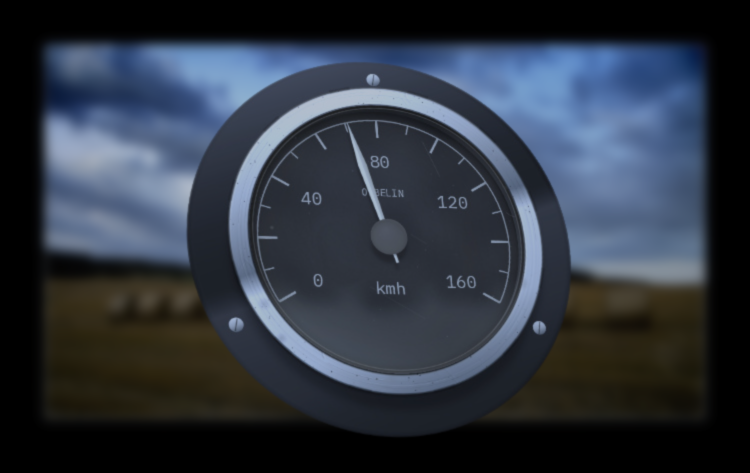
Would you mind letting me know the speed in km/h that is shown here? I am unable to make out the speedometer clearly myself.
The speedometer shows 70 km/h
